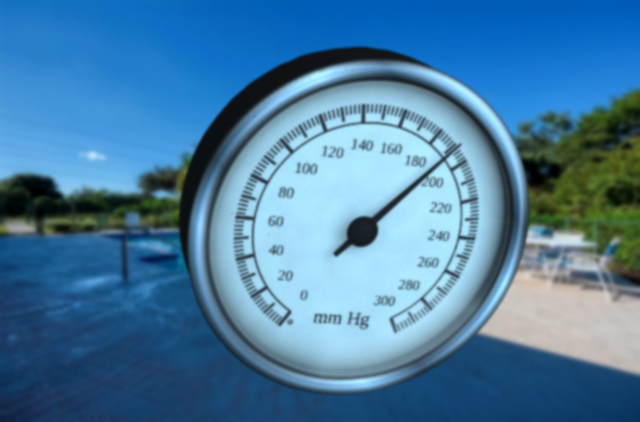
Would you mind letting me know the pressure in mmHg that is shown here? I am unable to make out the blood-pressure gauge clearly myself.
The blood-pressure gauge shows 190 mmHg
